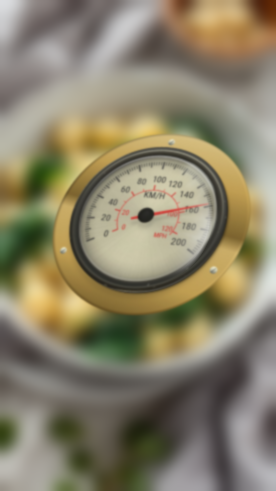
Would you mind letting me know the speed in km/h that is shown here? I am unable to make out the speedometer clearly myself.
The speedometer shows 160 km/h
